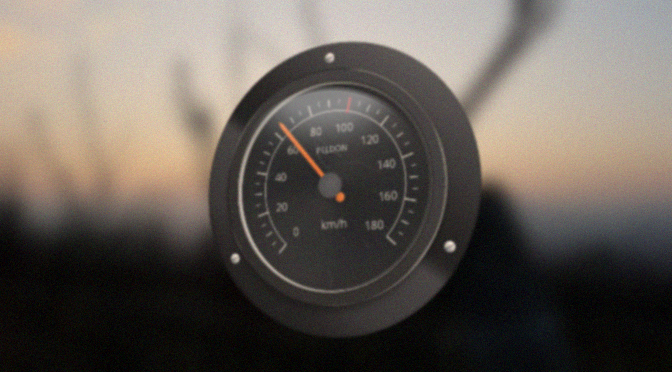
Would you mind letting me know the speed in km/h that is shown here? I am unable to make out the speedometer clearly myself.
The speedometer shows 65 km/h
